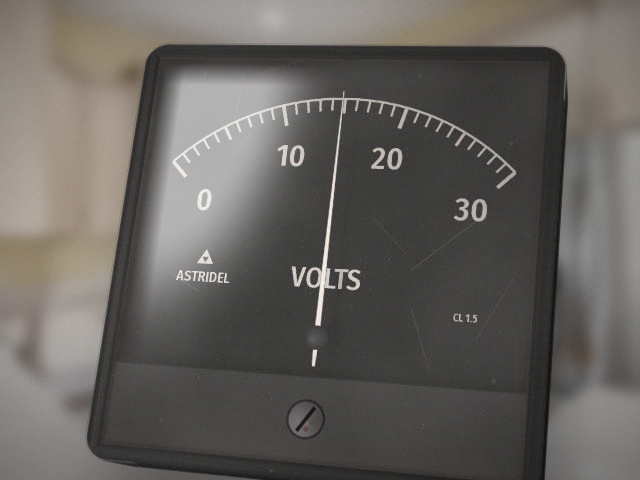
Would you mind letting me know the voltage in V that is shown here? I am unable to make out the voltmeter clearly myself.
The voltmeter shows 15 V
